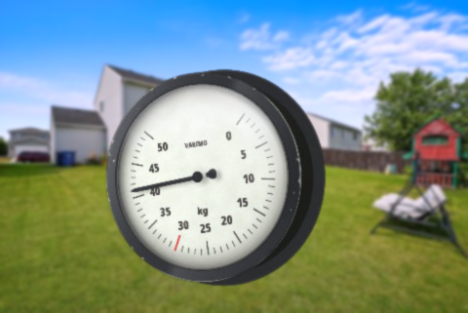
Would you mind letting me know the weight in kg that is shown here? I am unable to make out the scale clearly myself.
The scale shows 41 kg
